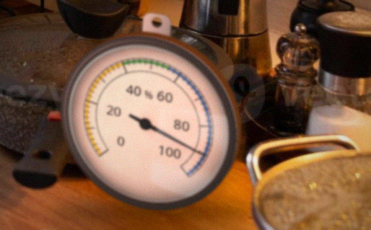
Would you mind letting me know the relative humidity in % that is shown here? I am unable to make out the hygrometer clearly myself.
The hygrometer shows 90 %
